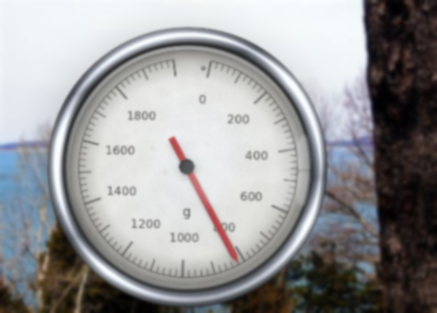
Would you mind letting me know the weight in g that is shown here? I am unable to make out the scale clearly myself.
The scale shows 820 g
